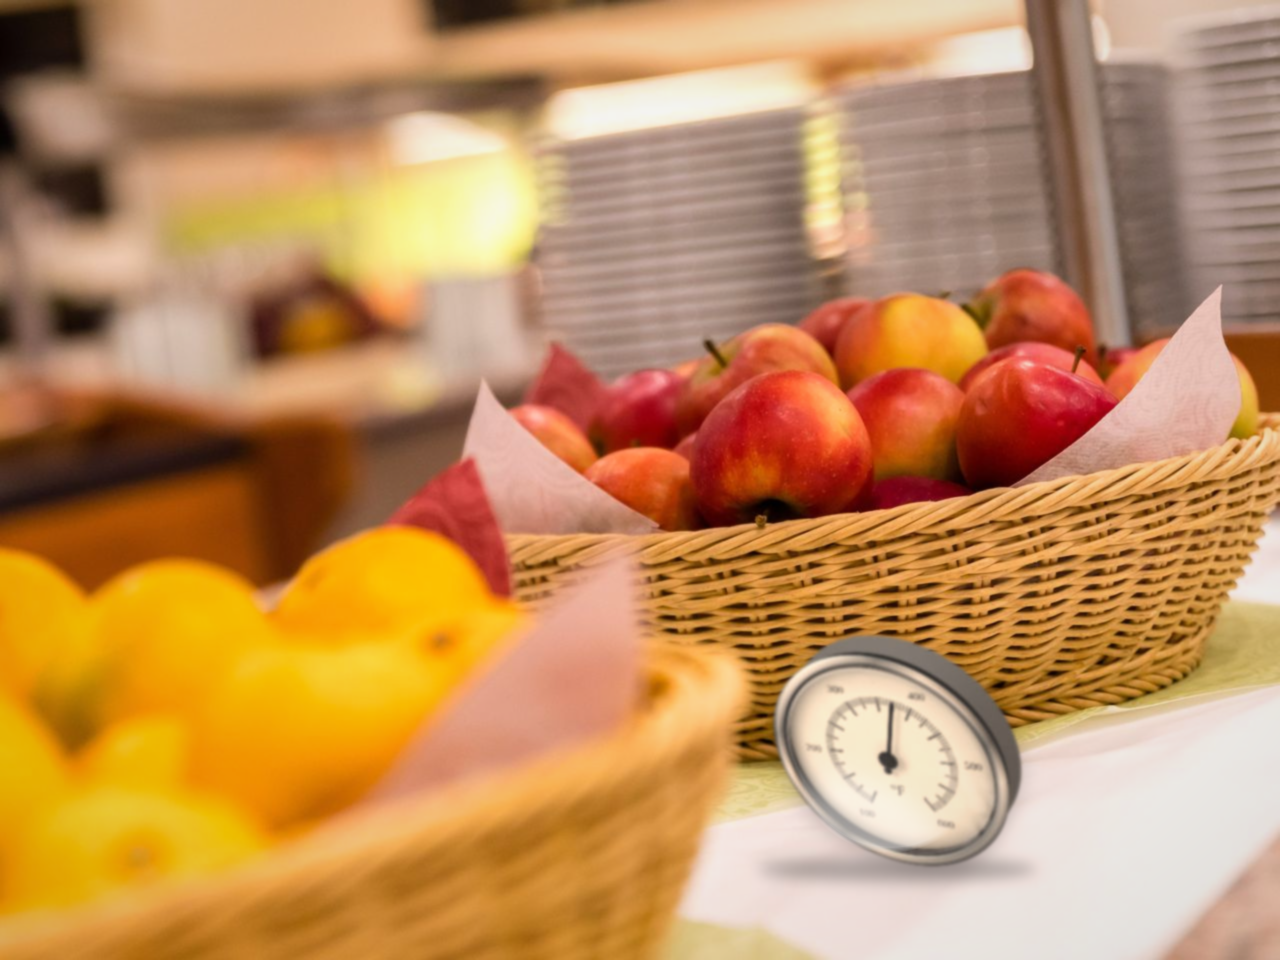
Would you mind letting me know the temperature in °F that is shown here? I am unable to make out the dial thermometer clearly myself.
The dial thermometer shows 375 °F
